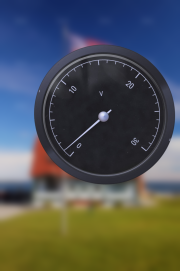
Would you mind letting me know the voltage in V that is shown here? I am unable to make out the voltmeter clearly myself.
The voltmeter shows 1 V
